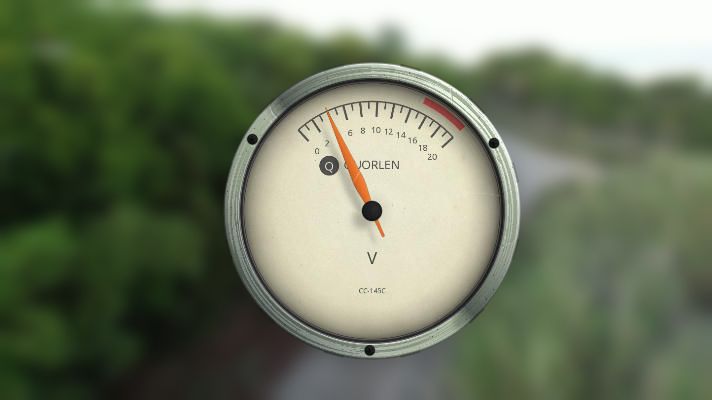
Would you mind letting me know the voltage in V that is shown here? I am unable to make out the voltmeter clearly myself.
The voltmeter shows 4 V
